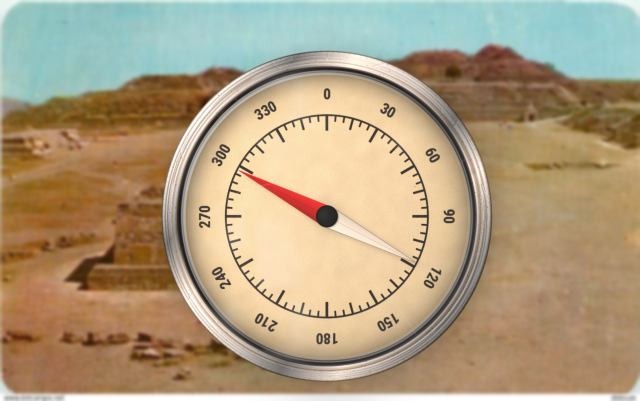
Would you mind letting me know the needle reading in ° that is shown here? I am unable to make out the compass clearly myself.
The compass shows 297.5 °
